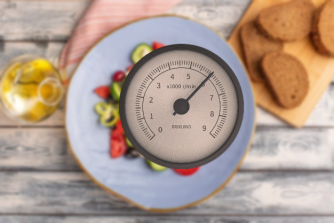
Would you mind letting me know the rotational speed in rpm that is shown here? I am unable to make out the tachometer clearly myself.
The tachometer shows 6000 rpm
